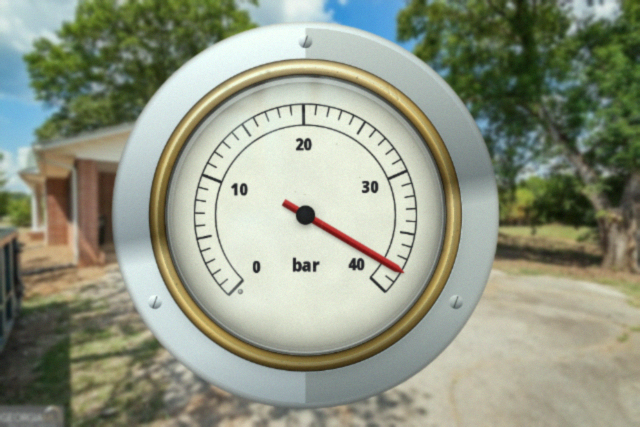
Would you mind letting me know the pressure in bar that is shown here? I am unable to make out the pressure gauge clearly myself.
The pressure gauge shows 38 bar
